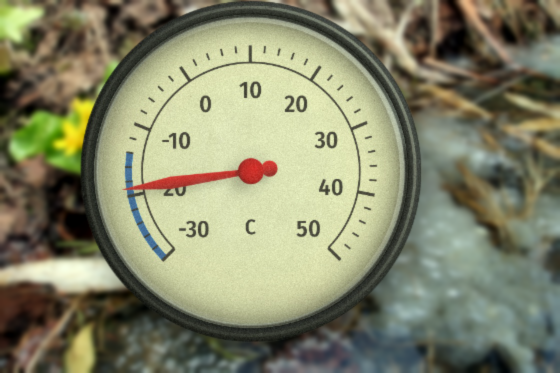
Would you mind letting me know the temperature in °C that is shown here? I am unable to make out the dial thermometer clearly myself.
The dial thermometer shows -19 °C
